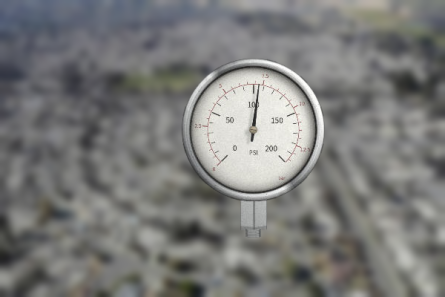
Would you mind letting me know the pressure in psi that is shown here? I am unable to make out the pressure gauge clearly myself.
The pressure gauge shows 105 psi
